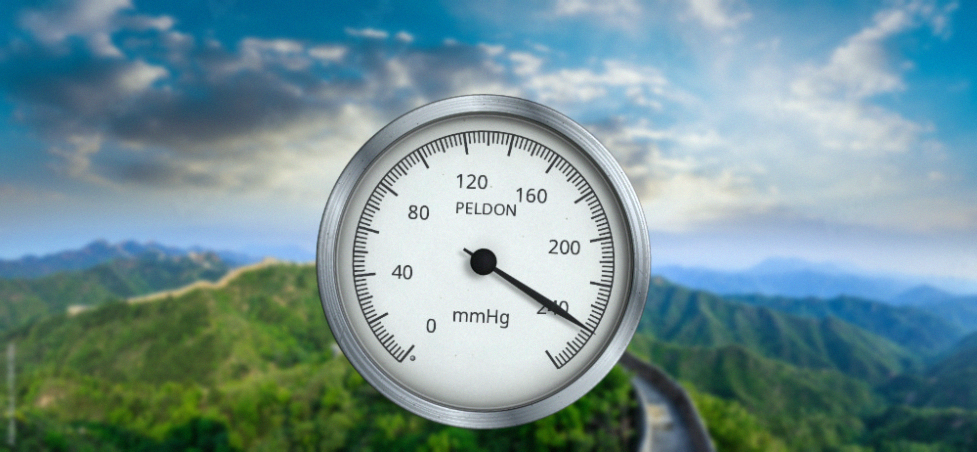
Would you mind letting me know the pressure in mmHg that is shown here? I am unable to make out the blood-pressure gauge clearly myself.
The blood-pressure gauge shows 240 mmHg
